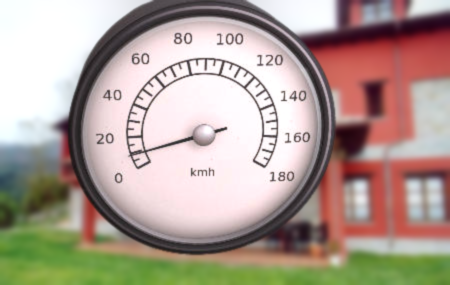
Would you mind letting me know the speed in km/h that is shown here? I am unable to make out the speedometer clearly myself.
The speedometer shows 10 km/h
